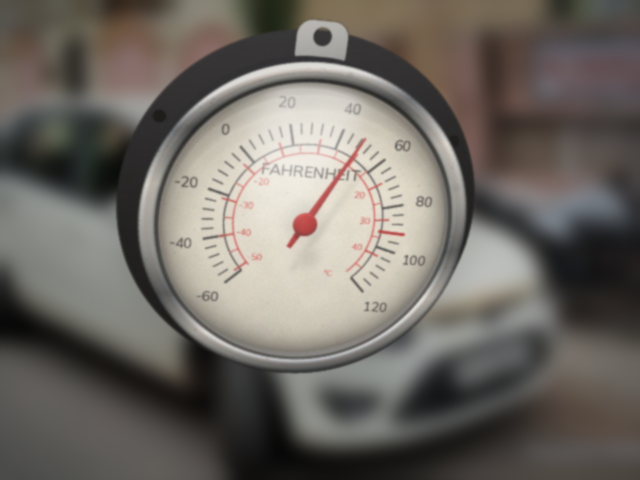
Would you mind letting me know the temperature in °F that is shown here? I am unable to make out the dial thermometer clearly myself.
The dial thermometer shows 48 °F
